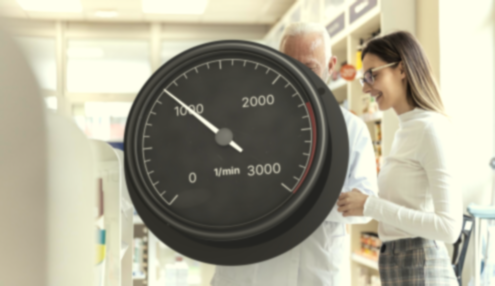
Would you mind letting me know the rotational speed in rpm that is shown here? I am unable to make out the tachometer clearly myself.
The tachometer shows 1000 rpm
